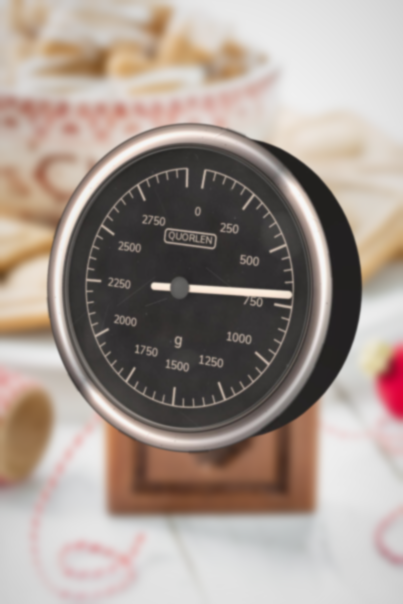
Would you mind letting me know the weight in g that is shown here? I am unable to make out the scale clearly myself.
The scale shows 700 g
